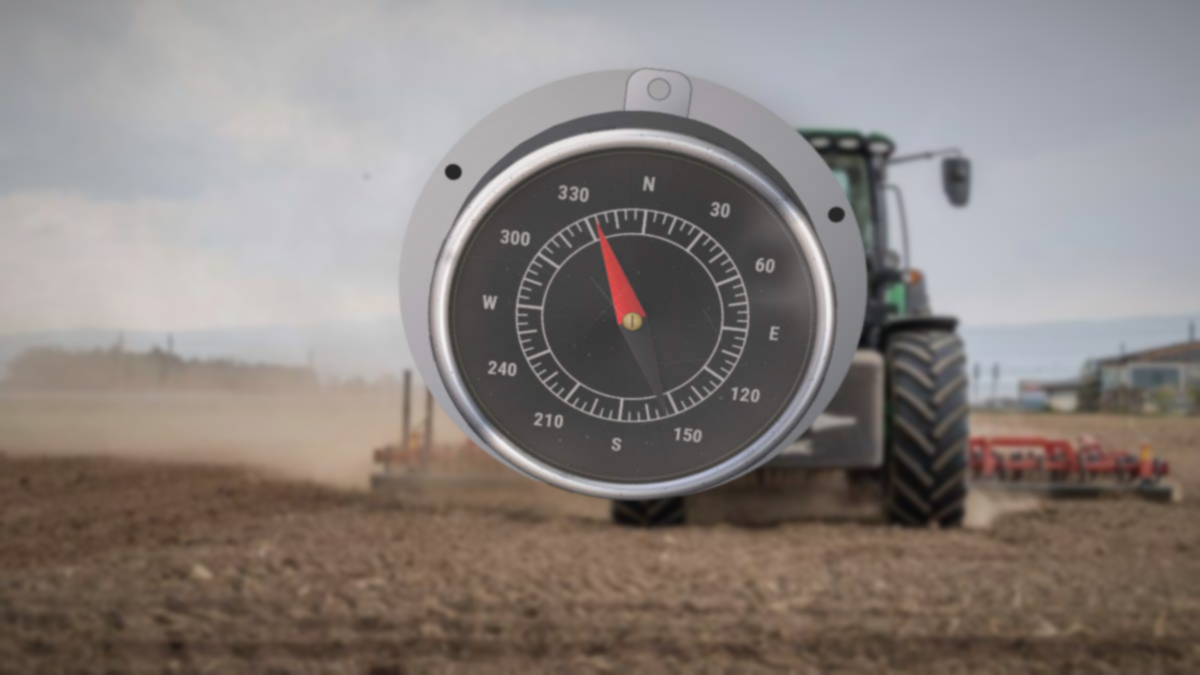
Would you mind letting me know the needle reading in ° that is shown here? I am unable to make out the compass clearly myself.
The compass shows 335 °
